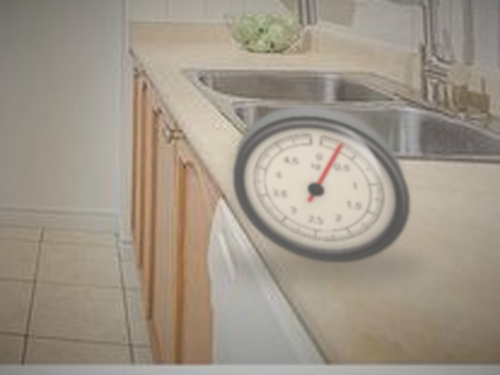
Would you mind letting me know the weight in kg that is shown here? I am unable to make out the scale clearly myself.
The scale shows 0.25 kg
